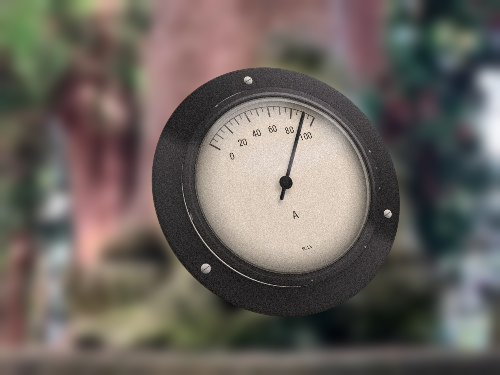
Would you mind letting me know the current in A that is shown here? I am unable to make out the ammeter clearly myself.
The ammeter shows 90 A
